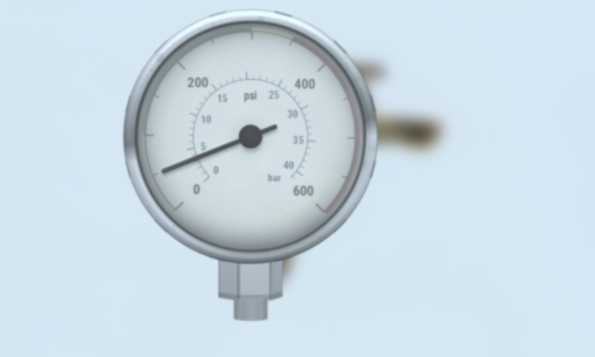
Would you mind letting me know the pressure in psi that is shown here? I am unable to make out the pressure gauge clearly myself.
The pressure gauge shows 50 psi
